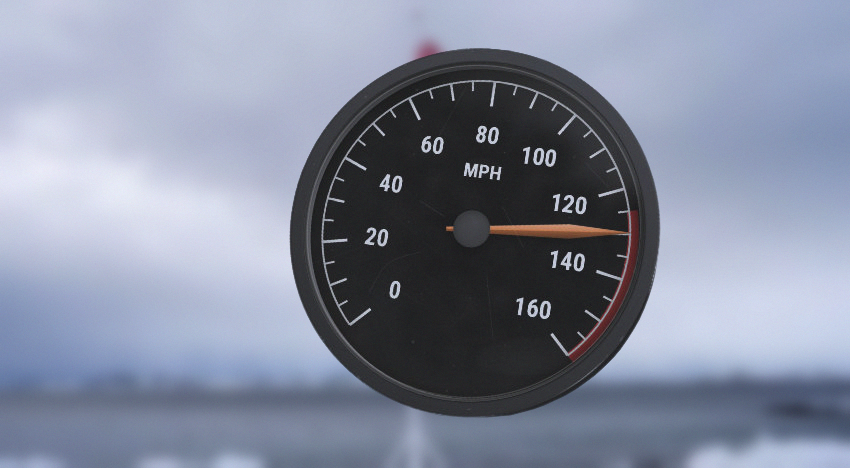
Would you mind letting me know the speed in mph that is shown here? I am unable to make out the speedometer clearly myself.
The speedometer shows 130 mph
